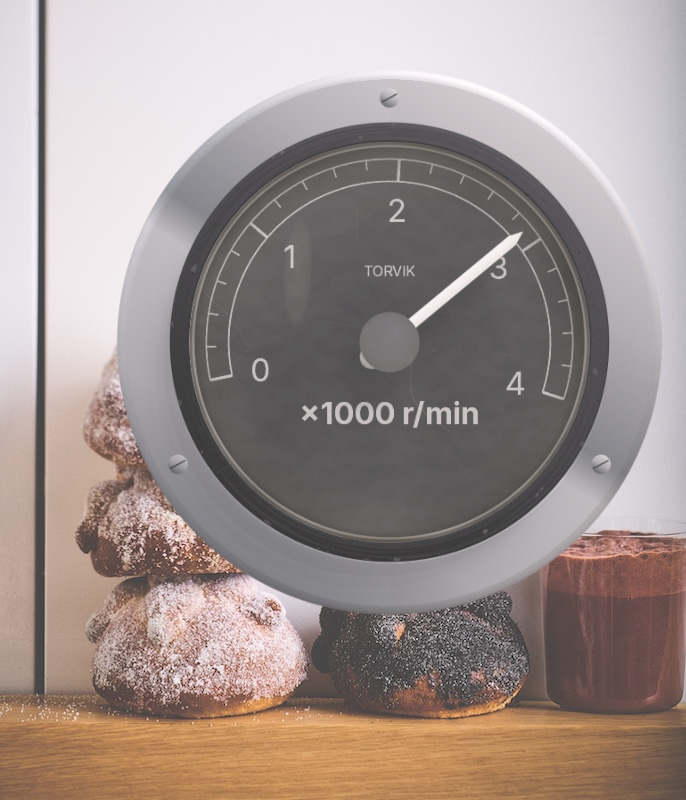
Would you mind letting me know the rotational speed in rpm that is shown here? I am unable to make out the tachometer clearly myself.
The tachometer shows 2900 rpm
